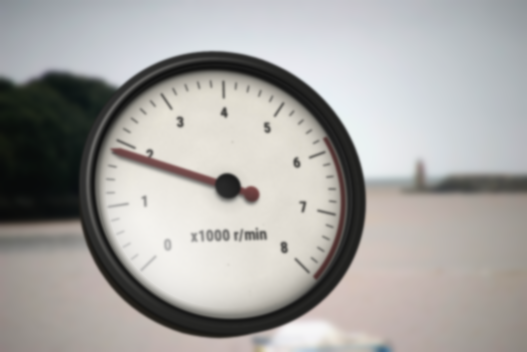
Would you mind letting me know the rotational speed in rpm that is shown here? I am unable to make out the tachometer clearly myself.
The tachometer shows 1800 rpm
